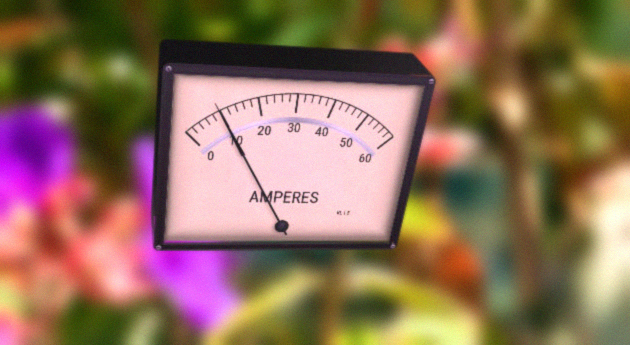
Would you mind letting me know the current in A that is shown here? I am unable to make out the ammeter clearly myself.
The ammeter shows 10 A
